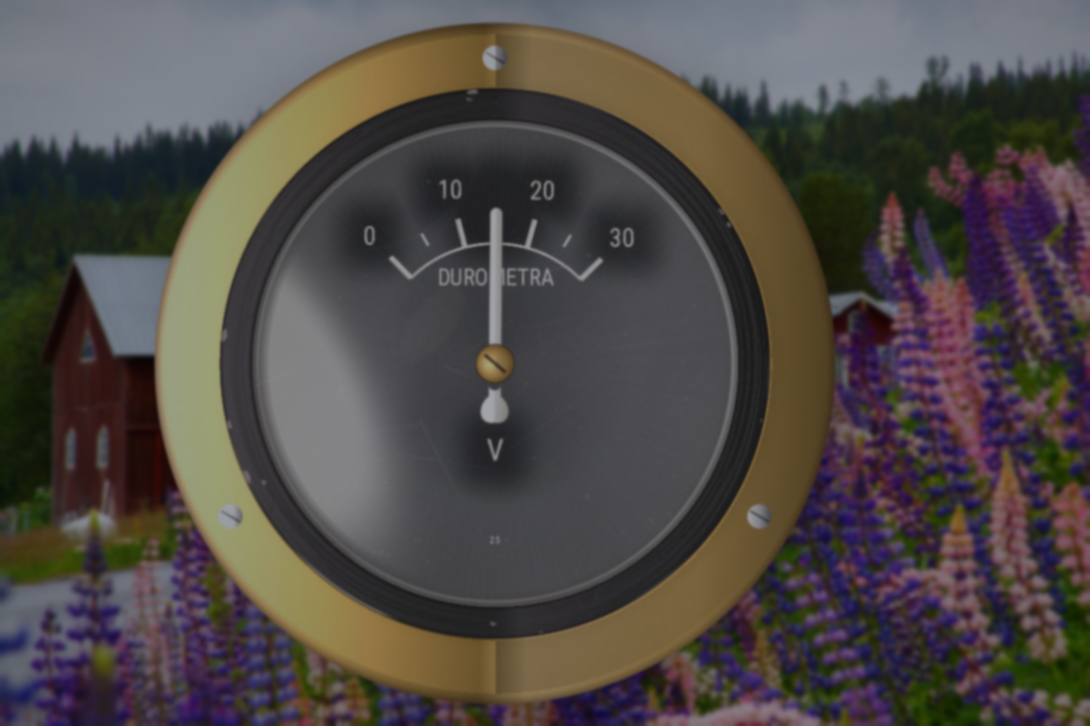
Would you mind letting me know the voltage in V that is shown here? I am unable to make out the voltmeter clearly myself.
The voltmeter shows 15 V
